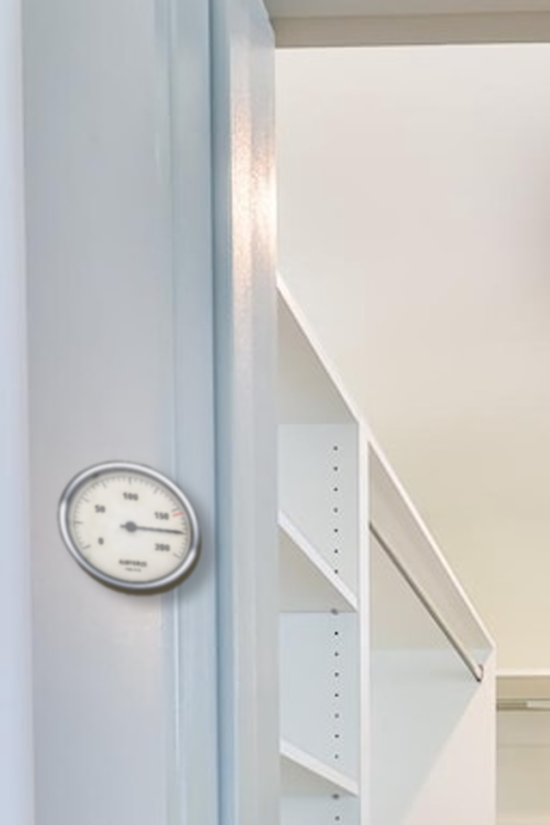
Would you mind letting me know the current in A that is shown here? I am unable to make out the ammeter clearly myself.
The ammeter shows 175 A
